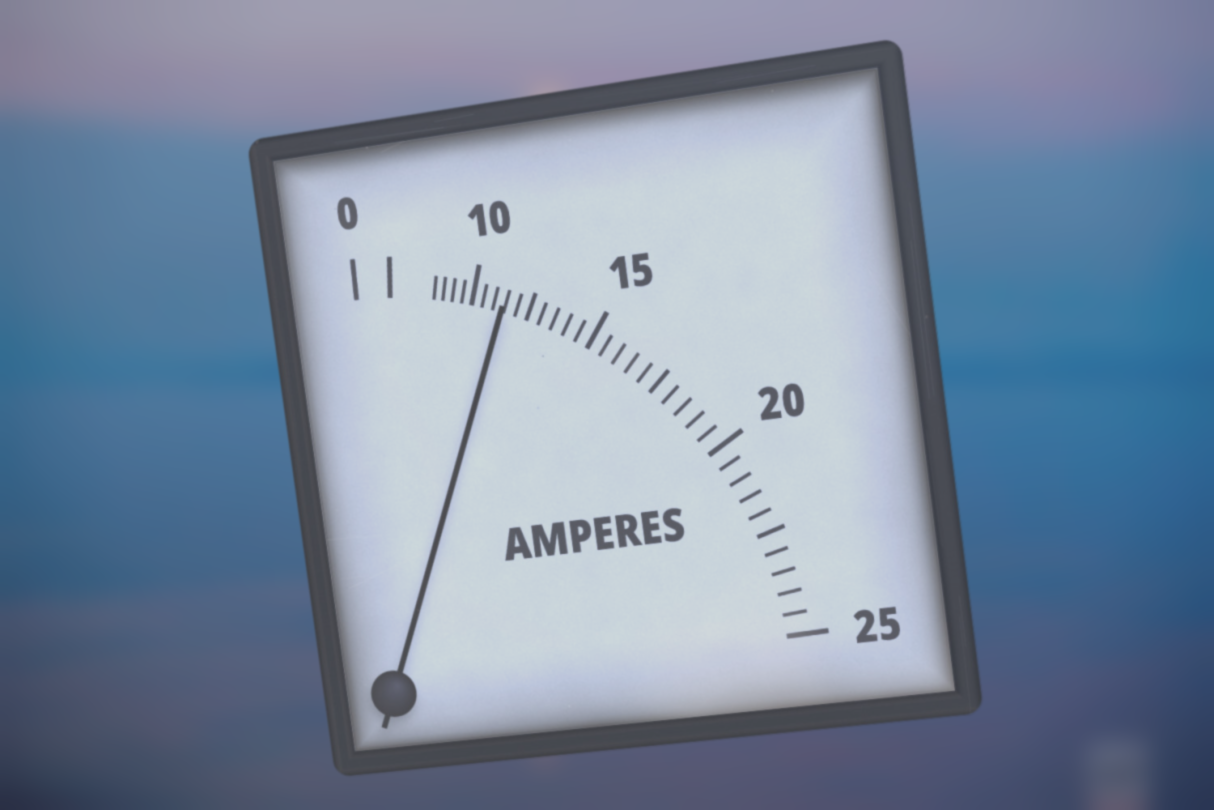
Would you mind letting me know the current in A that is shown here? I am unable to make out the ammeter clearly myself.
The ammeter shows 11.5 A
